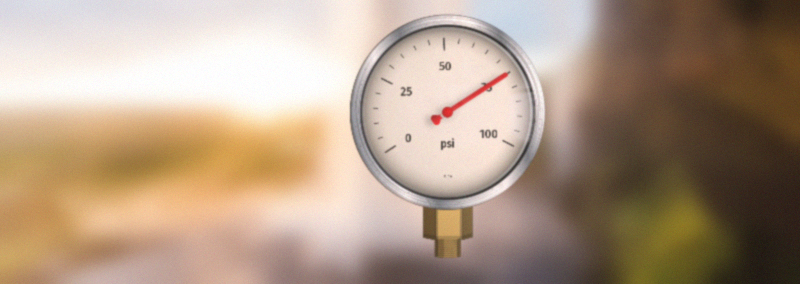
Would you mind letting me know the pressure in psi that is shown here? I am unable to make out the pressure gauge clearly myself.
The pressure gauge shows 75 psi
